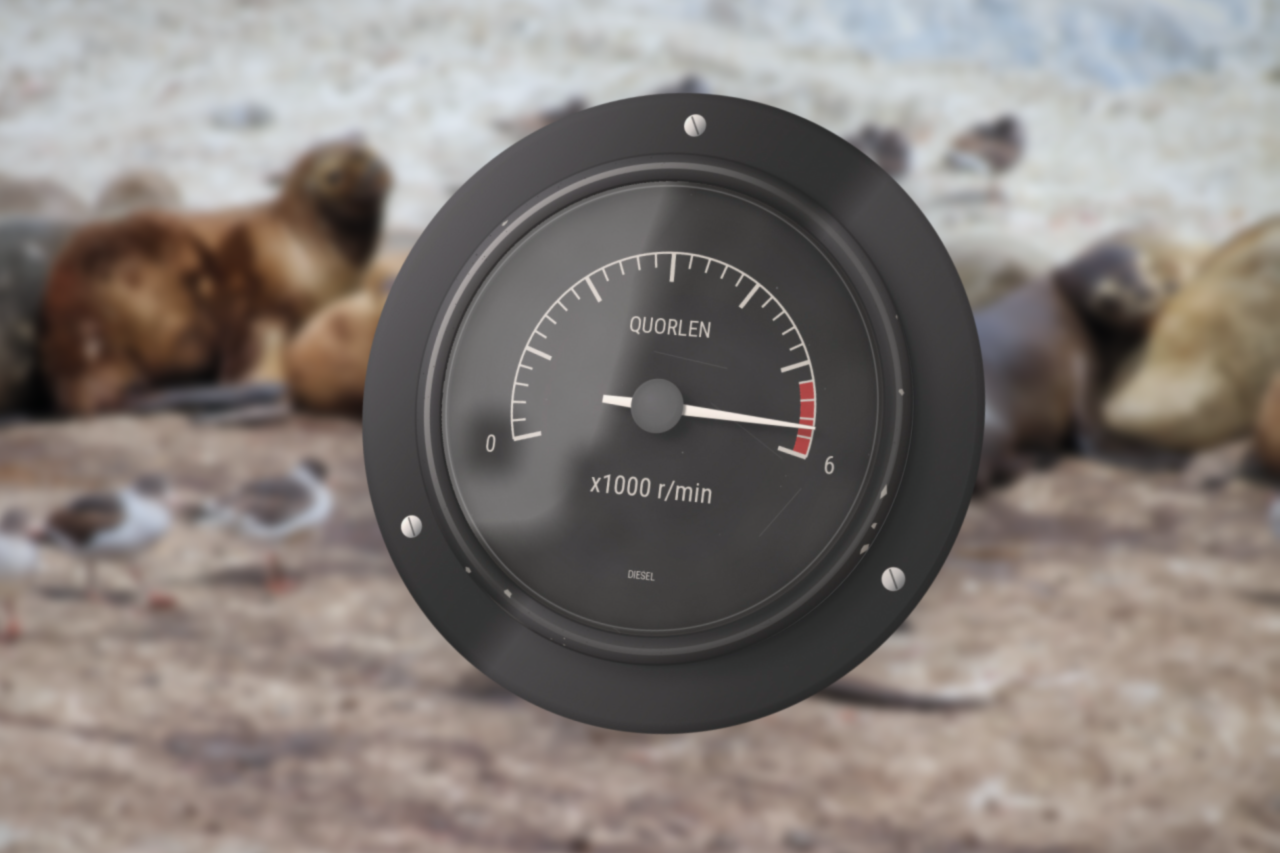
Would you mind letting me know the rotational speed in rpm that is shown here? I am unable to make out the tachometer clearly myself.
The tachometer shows 5700 rpm
